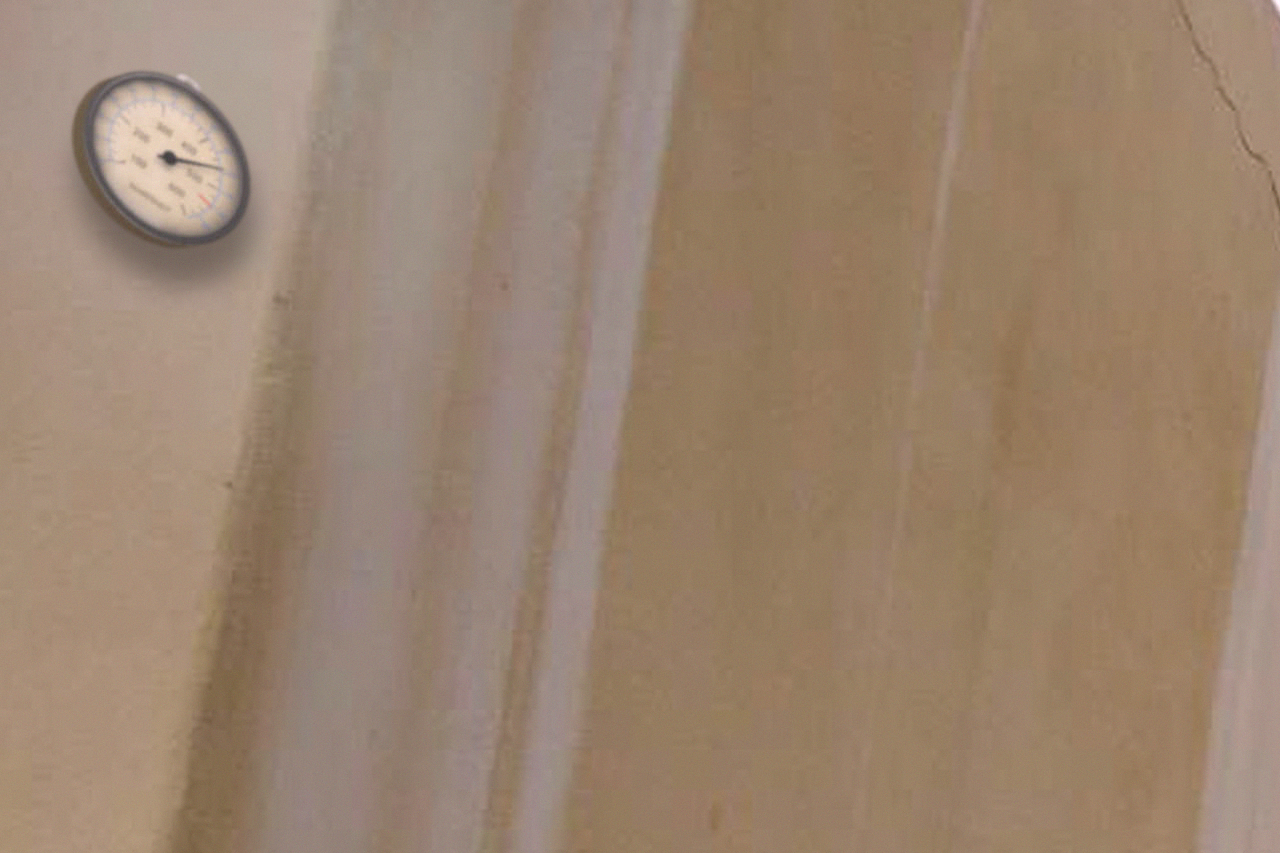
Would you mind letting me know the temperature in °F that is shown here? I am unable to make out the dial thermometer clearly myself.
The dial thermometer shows 460 °F
